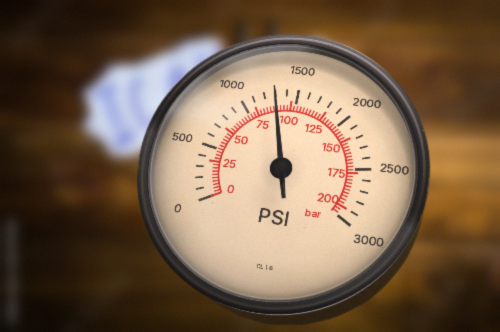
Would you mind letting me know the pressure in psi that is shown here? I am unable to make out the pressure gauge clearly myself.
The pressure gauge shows 1300 psi
